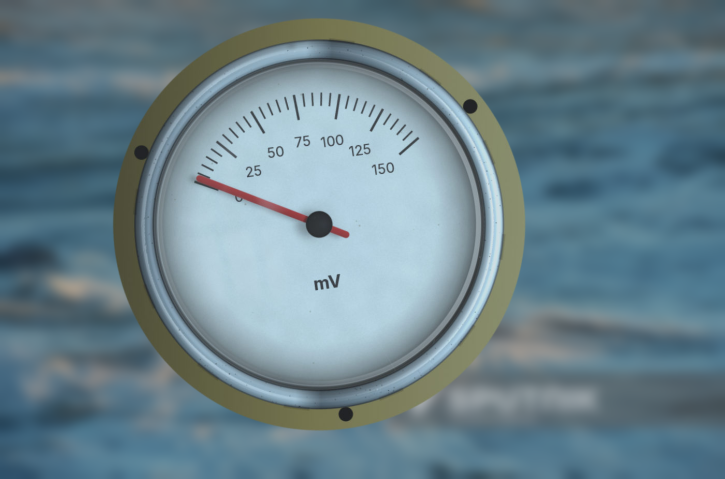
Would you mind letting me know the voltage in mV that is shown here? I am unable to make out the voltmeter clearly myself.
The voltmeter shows 2.5 mV
